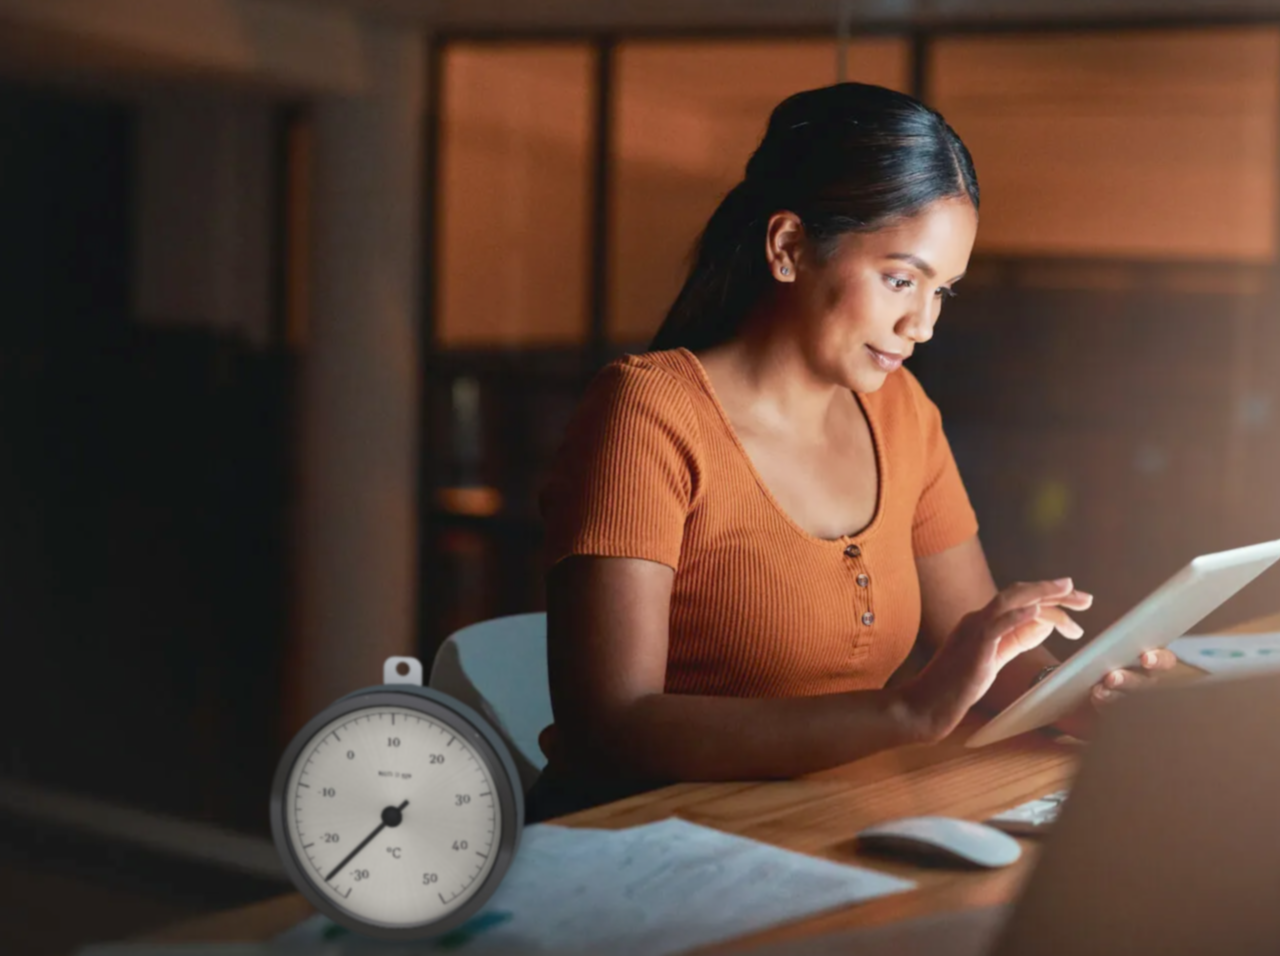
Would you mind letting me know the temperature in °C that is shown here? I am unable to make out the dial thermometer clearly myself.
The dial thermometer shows -26 °C
